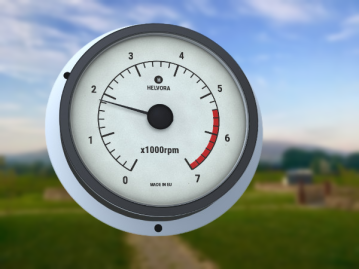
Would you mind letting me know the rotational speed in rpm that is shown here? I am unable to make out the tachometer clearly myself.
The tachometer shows 1800 rpm
